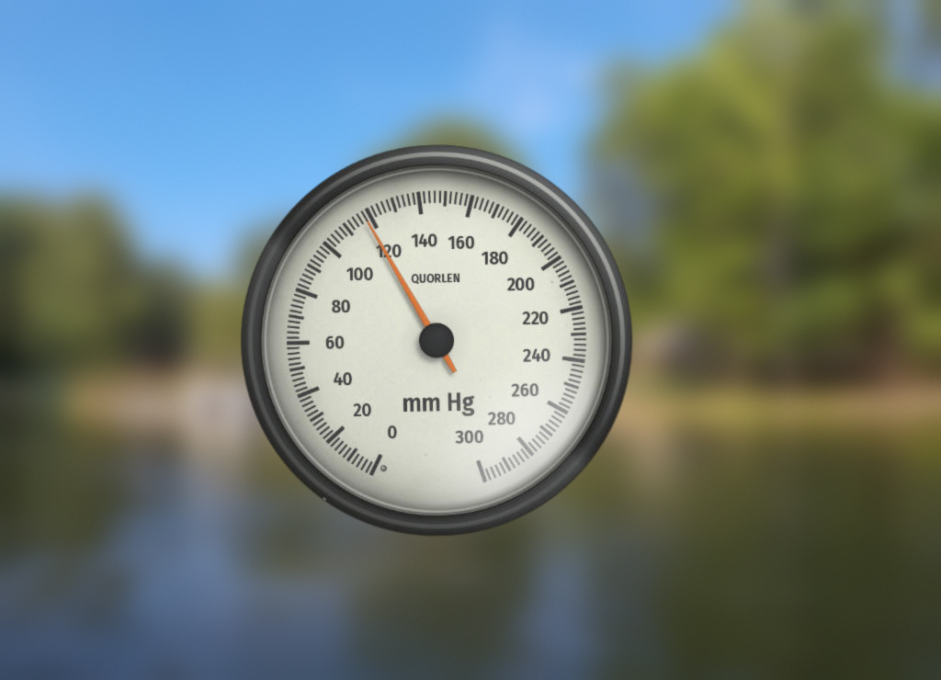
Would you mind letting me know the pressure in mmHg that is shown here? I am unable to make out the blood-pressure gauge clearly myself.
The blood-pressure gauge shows 118 mmHg
